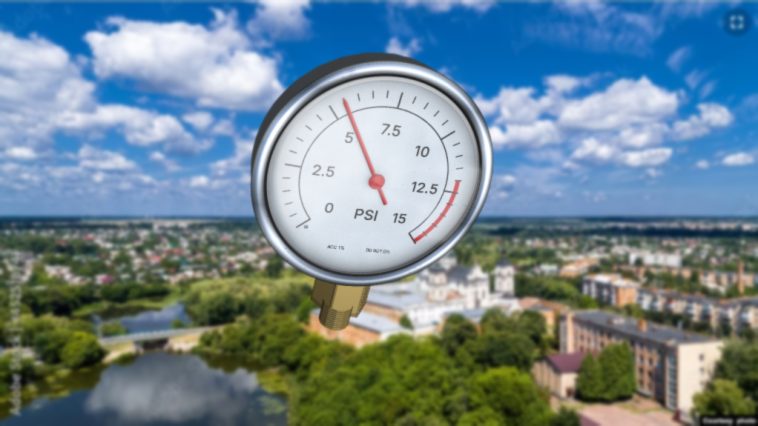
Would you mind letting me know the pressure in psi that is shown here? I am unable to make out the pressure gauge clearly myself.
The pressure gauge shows 5.5 psi
